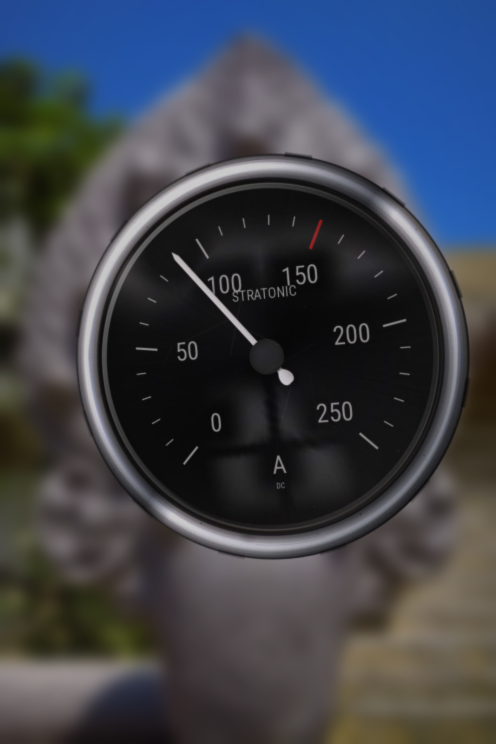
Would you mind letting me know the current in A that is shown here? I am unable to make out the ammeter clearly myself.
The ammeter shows 90 A
